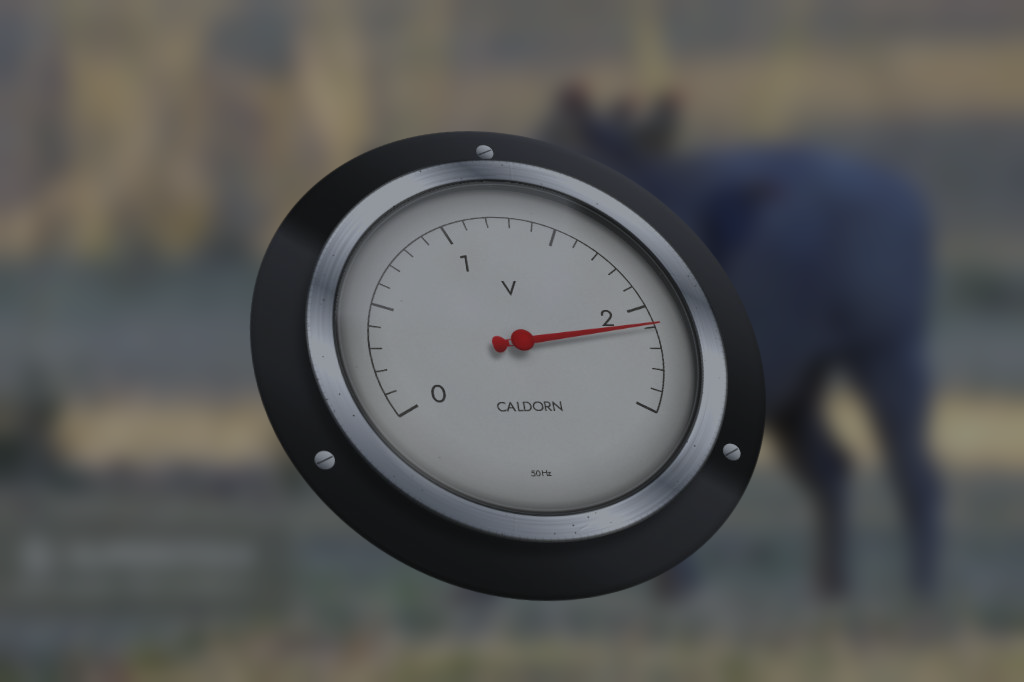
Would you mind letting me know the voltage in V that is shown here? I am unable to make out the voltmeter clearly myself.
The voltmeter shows 2.1 V
